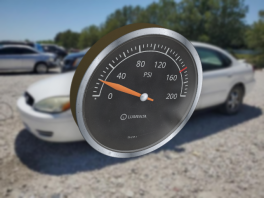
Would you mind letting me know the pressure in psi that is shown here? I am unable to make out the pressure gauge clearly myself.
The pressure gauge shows 20 psi
